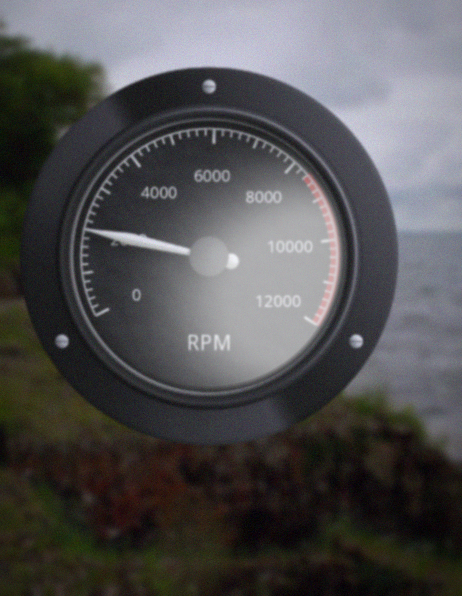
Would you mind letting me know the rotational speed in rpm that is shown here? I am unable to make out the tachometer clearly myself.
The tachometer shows 2000 rpm
